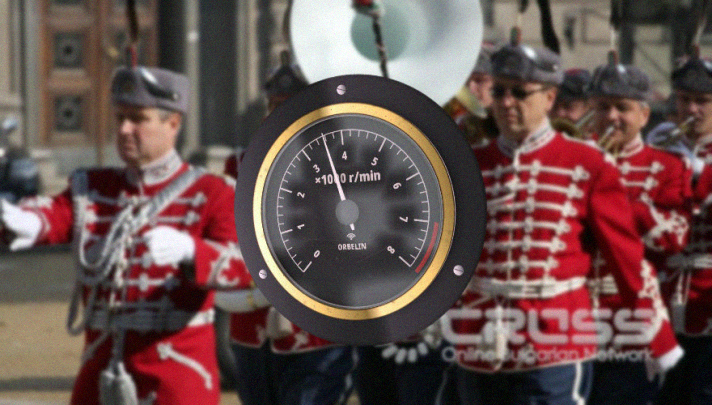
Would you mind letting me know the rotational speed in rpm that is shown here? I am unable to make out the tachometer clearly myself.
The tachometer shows 3600 rpm
